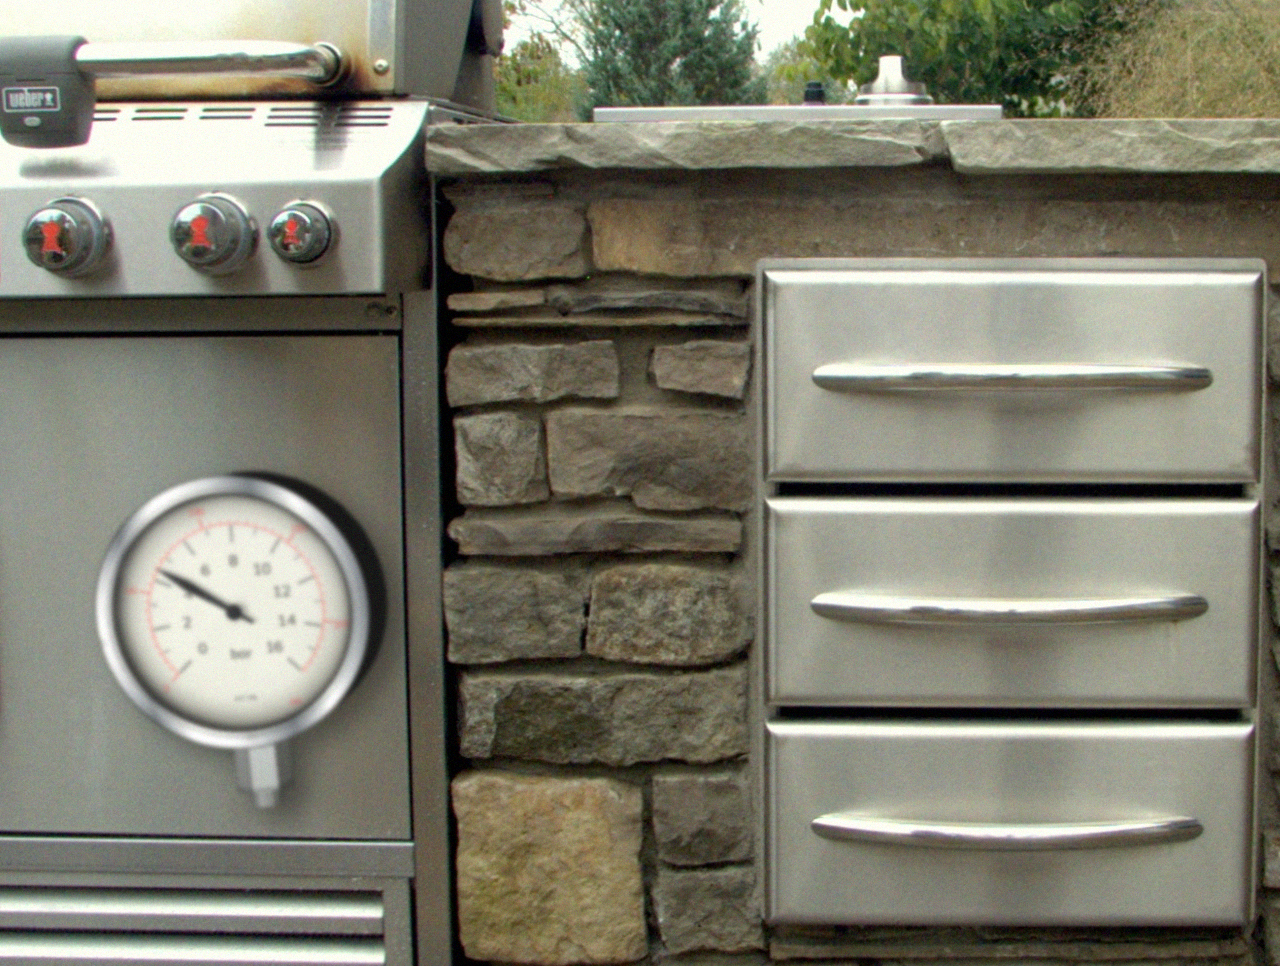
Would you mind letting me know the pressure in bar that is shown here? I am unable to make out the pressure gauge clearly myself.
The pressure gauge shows 4.5 bar
